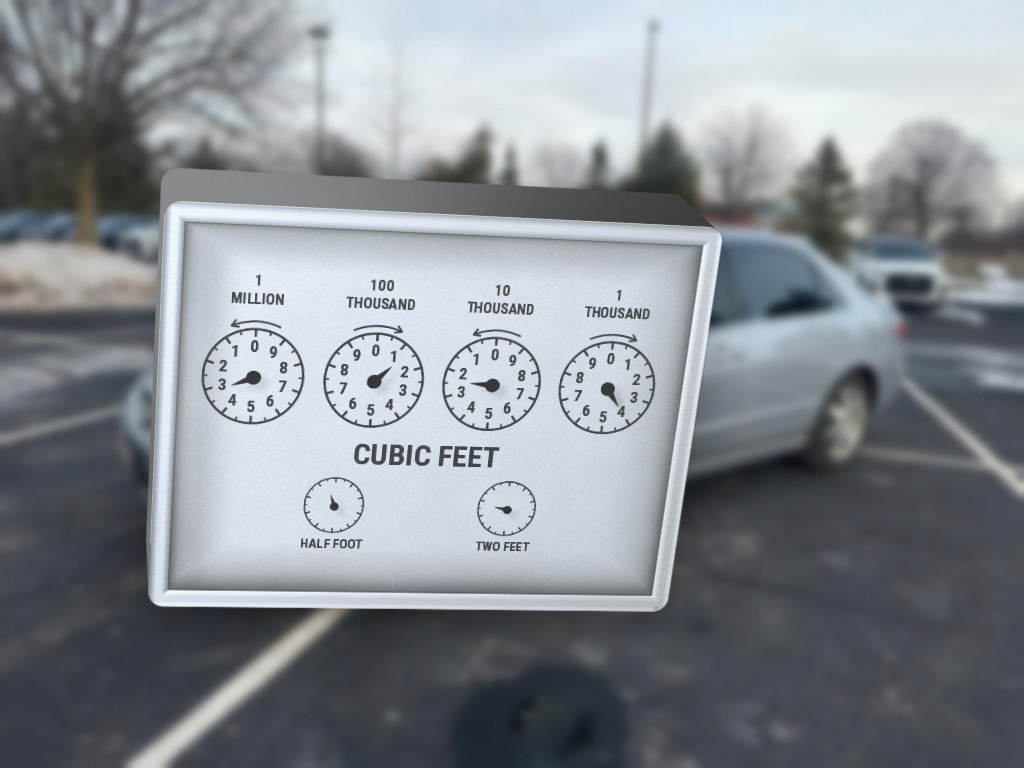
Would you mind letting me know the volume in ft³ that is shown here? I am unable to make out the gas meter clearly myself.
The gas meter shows 312400 ft³
